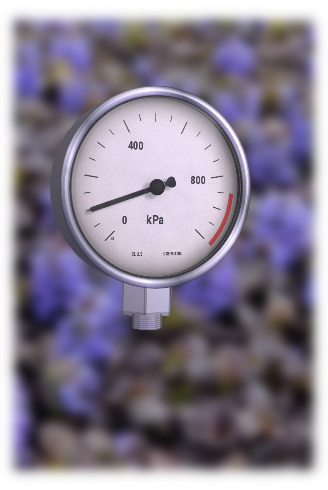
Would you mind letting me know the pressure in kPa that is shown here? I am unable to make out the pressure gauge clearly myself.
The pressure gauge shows 100 kPa
